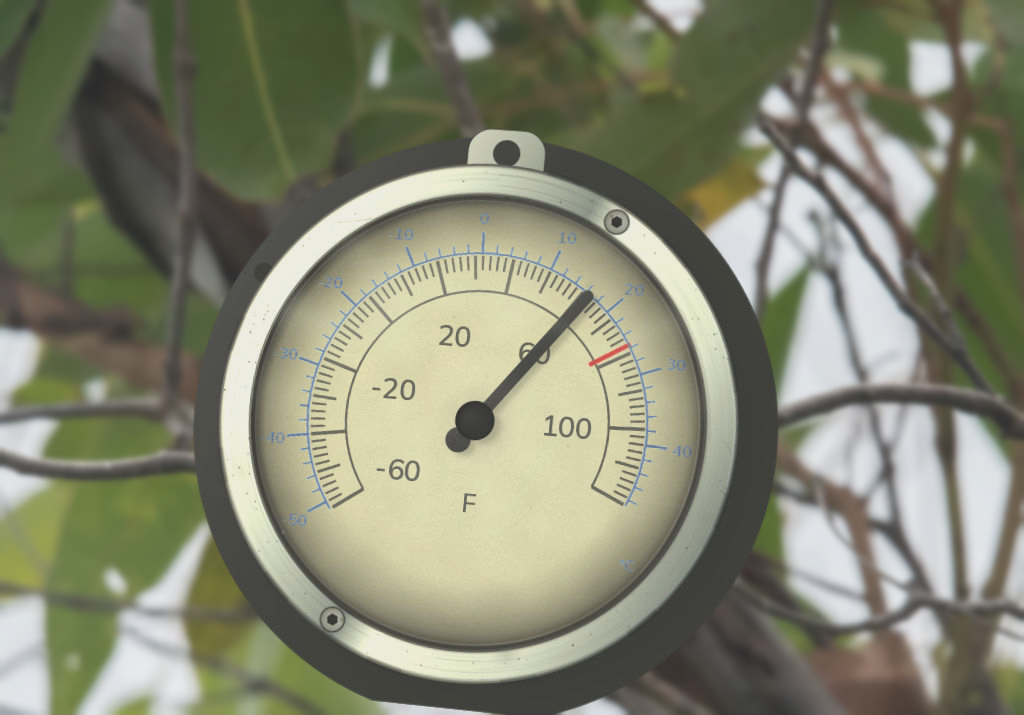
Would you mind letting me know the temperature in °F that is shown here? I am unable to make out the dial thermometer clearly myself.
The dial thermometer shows 62 °F
